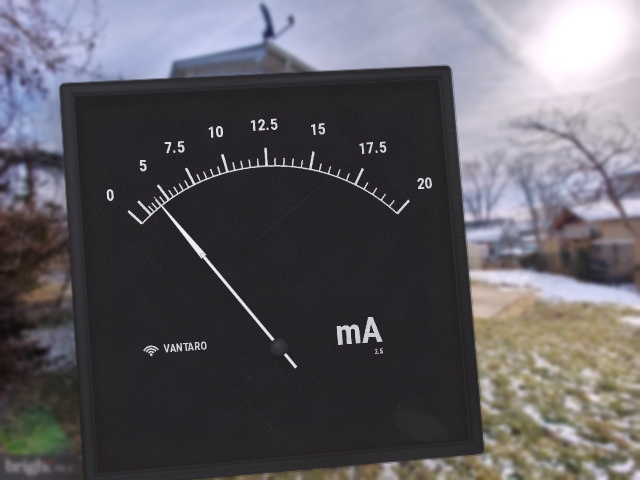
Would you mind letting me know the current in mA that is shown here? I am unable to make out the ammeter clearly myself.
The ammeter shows 4 mA
